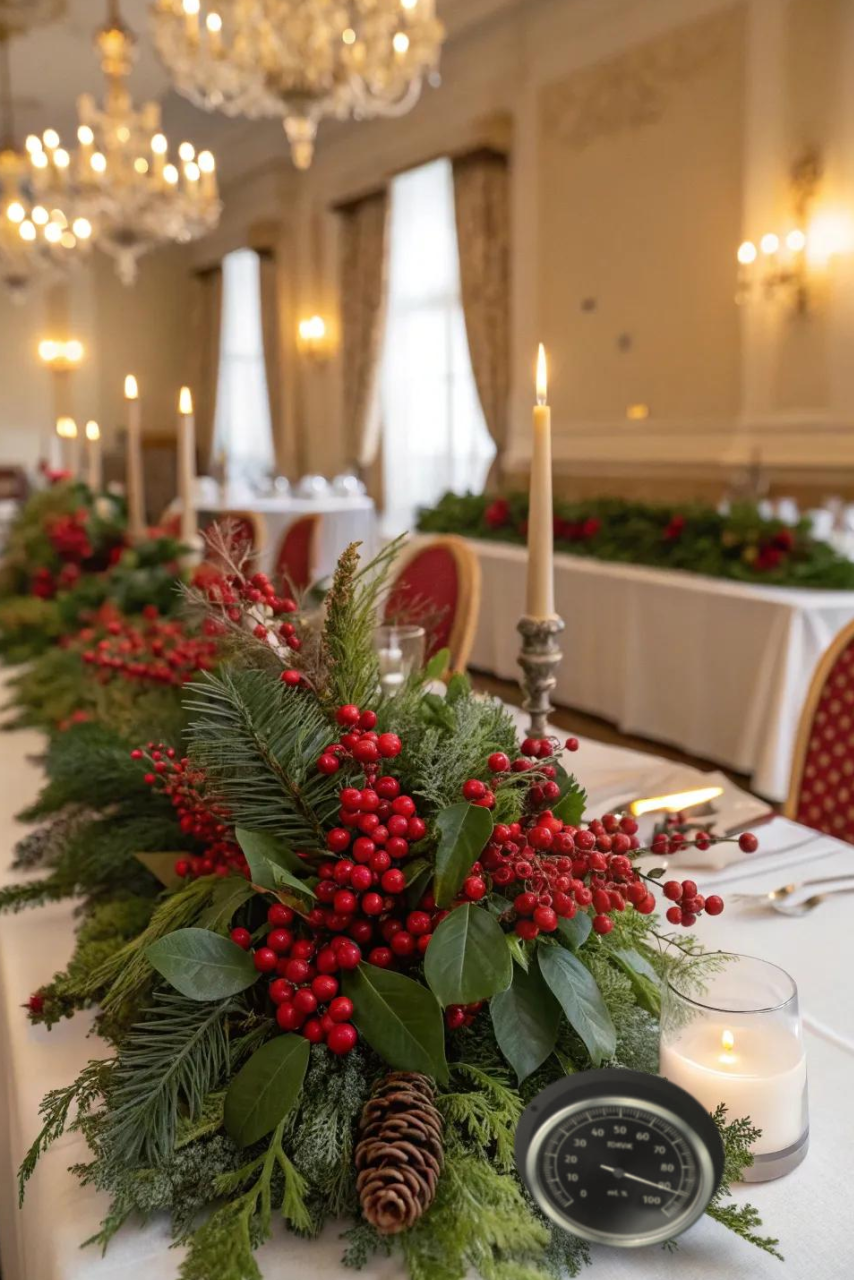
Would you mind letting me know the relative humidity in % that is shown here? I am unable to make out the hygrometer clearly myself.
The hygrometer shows 90 %
